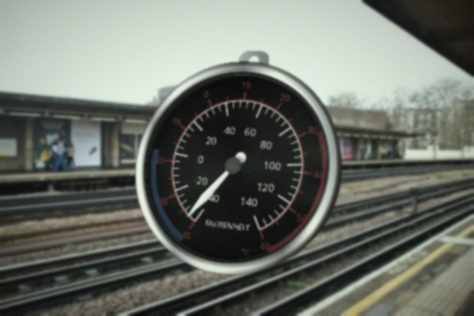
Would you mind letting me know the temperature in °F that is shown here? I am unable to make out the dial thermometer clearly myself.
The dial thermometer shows -36 °F
